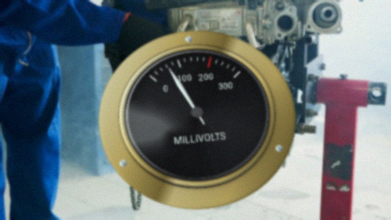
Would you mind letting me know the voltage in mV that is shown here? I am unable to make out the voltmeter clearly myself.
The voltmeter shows 60 mV
